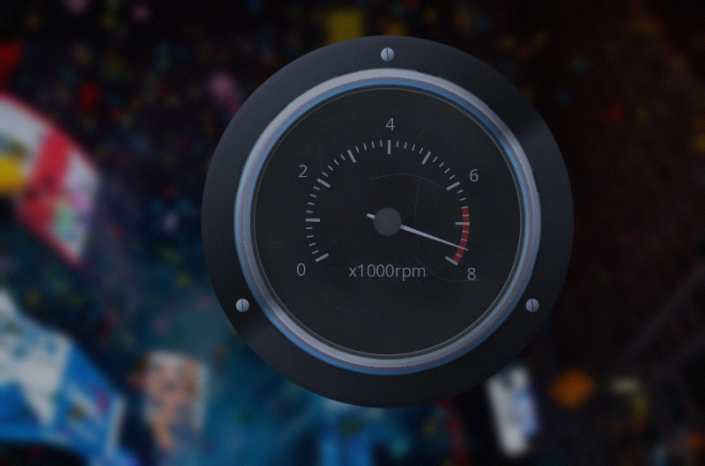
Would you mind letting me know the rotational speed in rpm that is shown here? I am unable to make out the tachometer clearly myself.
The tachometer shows 7600 rpm
